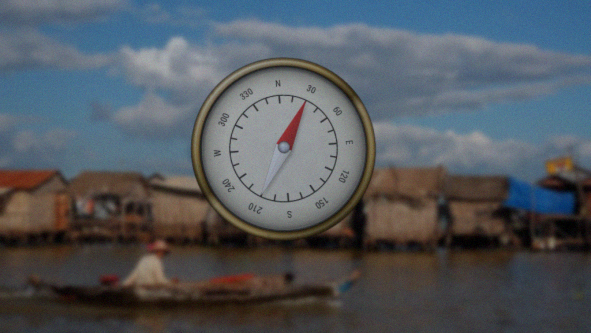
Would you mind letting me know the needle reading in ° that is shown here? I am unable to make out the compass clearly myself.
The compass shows 30 °
